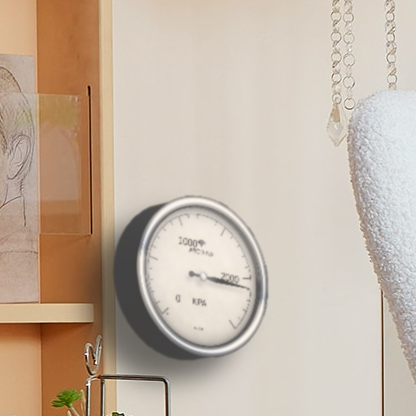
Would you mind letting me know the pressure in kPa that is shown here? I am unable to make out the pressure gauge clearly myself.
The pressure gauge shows 2100 kPa
